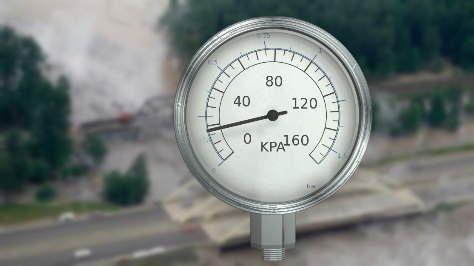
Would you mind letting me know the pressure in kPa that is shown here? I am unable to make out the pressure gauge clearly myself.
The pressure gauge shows 17.5 kPa
